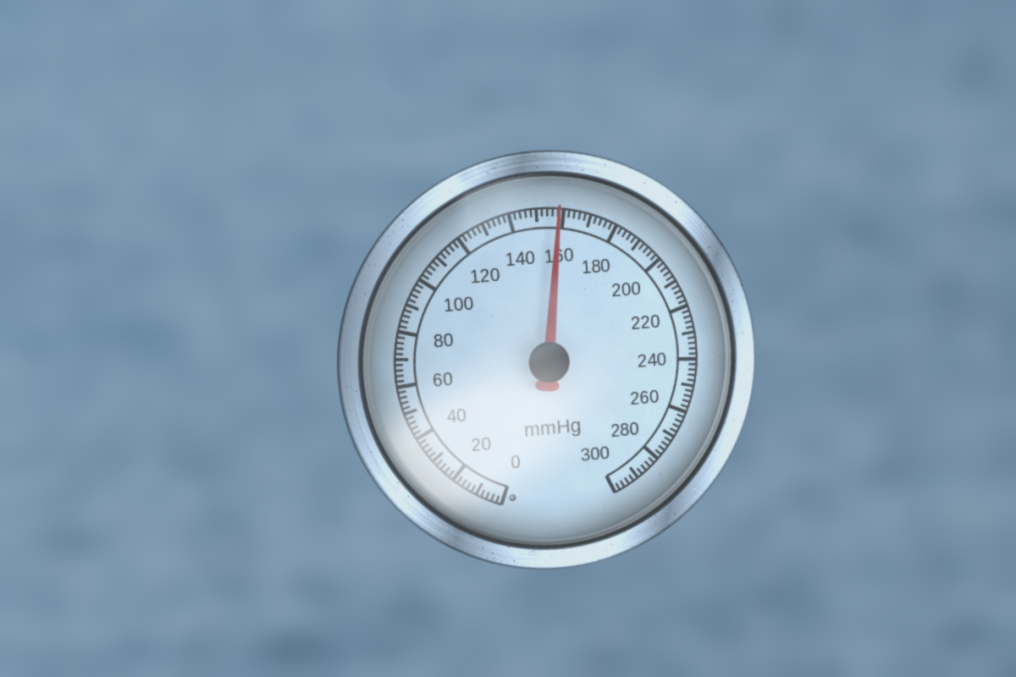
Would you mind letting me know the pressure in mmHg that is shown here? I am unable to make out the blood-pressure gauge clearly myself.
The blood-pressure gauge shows 158 mmHg
